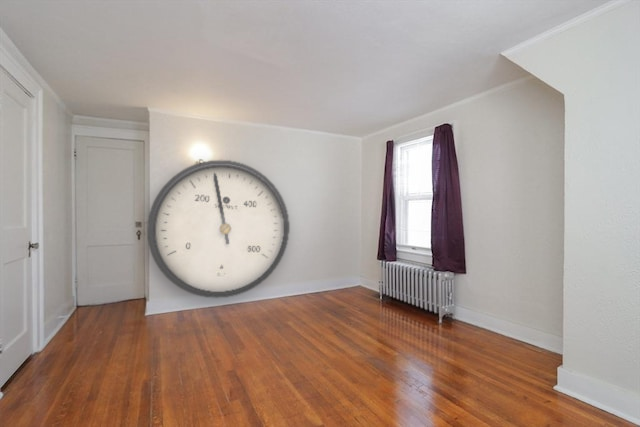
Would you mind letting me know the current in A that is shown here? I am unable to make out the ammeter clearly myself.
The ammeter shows 260 A
